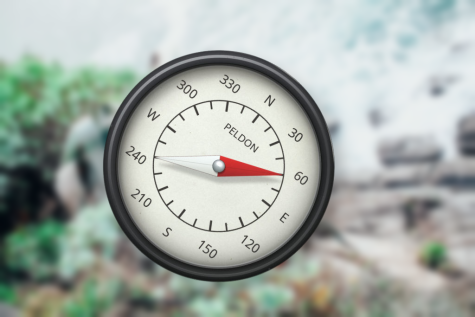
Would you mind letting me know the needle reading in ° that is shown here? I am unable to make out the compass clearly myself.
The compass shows 60 °
